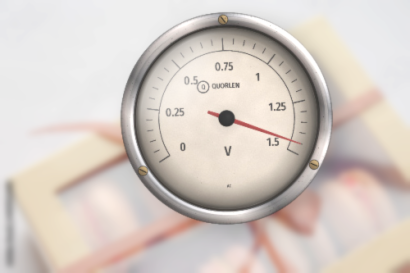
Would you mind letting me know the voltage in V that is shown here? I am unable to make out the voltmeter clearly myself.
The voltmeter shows 1.45 V
